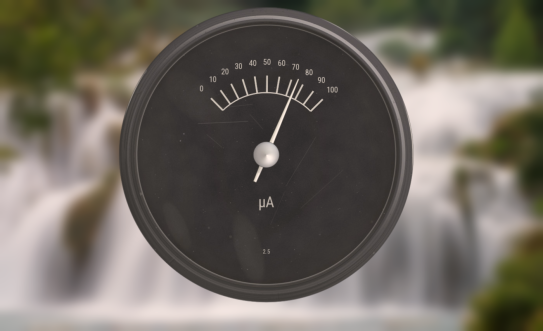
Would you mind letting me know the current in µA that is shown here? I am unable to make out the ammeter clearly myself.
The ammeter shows 75 µA
